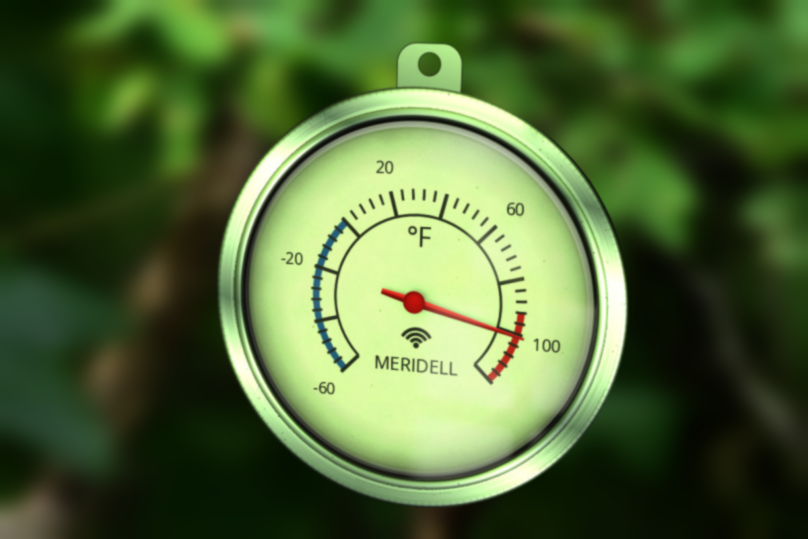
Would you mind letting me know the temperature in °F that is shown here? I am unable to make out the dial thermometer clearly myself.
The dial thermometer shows 100 °F
